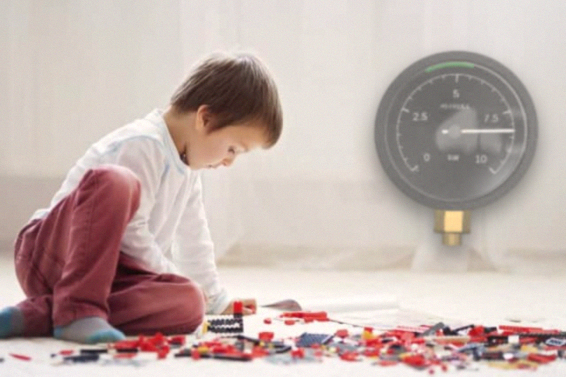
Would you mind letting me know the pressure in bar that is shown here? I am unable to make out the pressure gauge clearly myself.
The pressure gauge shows 8.25 bar
